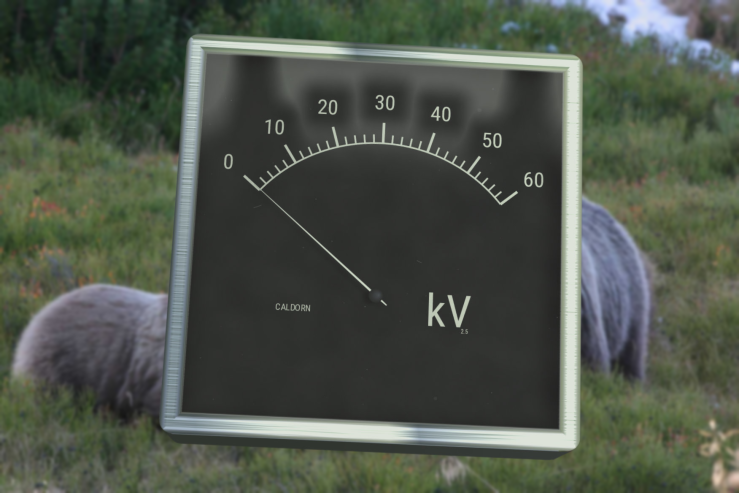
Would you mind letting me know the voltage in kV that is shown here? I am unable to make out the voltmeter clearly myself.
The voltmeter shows 0 kV
